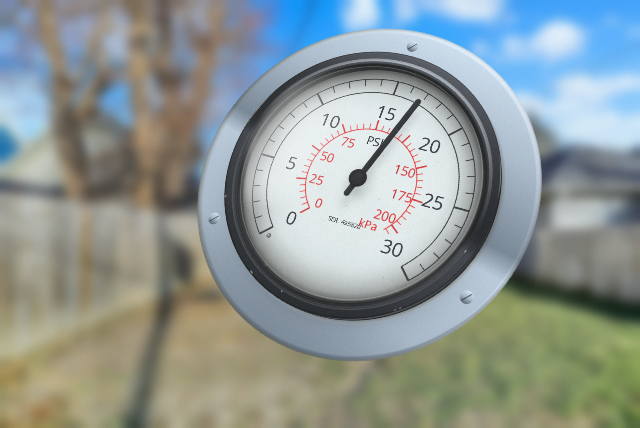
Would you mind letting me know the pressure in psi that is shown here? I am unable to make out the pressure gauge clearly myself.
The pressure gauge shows 17 psi
